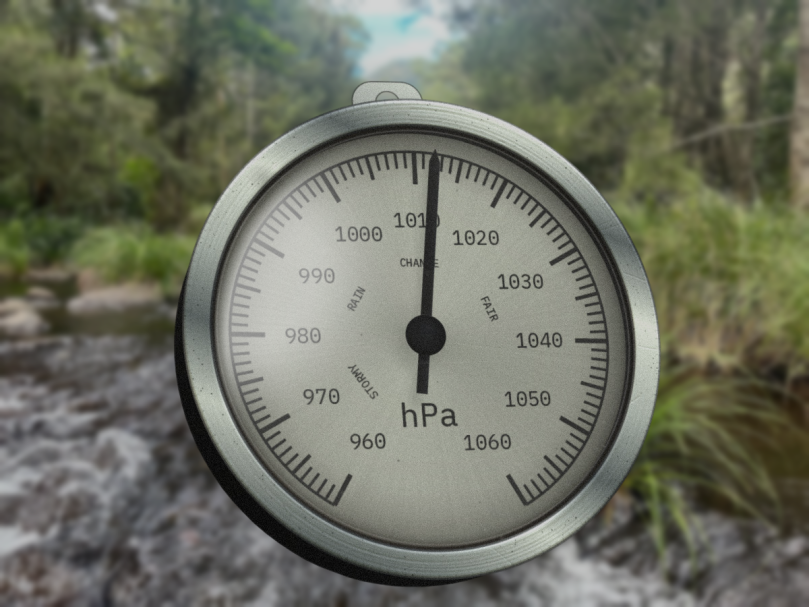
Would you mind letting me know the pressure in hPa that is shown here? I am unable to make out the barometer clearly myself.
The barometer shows 1012 hPa
